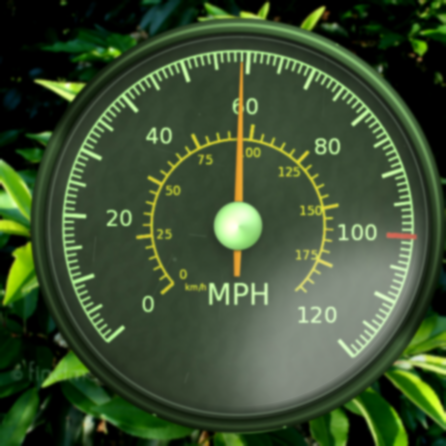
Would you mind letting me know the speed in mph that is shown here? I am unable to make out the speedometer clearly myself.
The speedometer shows 59 mph
